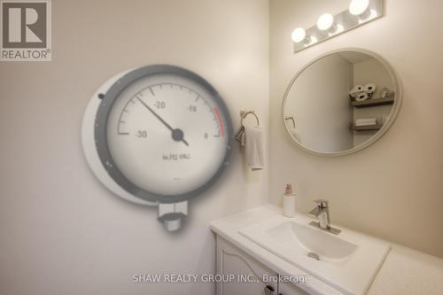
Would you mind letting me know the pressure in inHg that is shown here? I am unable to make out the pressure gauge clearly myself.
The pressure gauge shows -23 inHg
